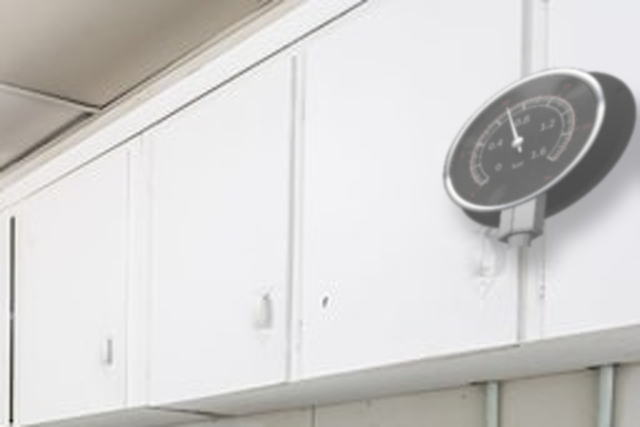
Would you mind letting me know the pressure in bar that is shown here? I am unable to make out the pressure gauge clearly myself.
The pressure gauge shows 0.7 bar
